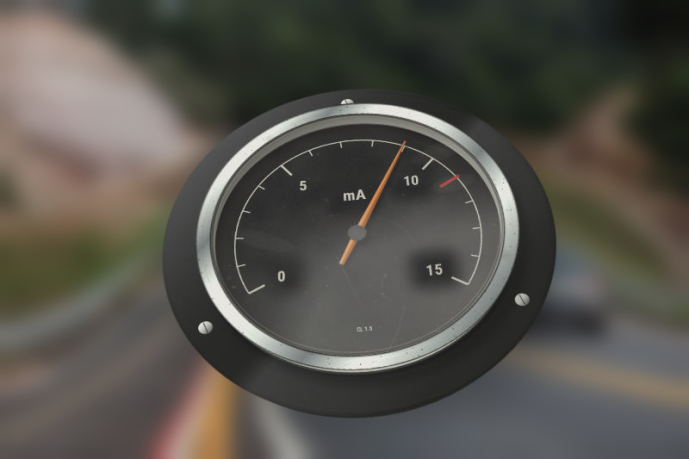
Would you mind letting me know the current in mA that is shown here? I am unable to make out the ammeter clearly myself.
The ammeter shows 9 mA
